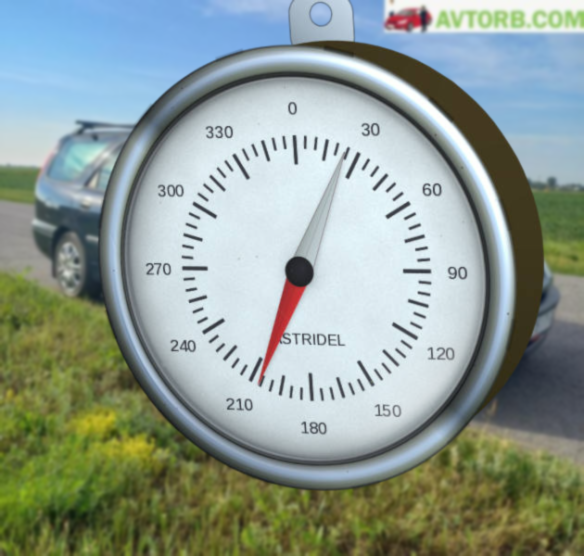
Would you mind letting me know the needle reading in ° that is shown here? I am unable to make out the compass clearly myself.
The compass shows 205 °
